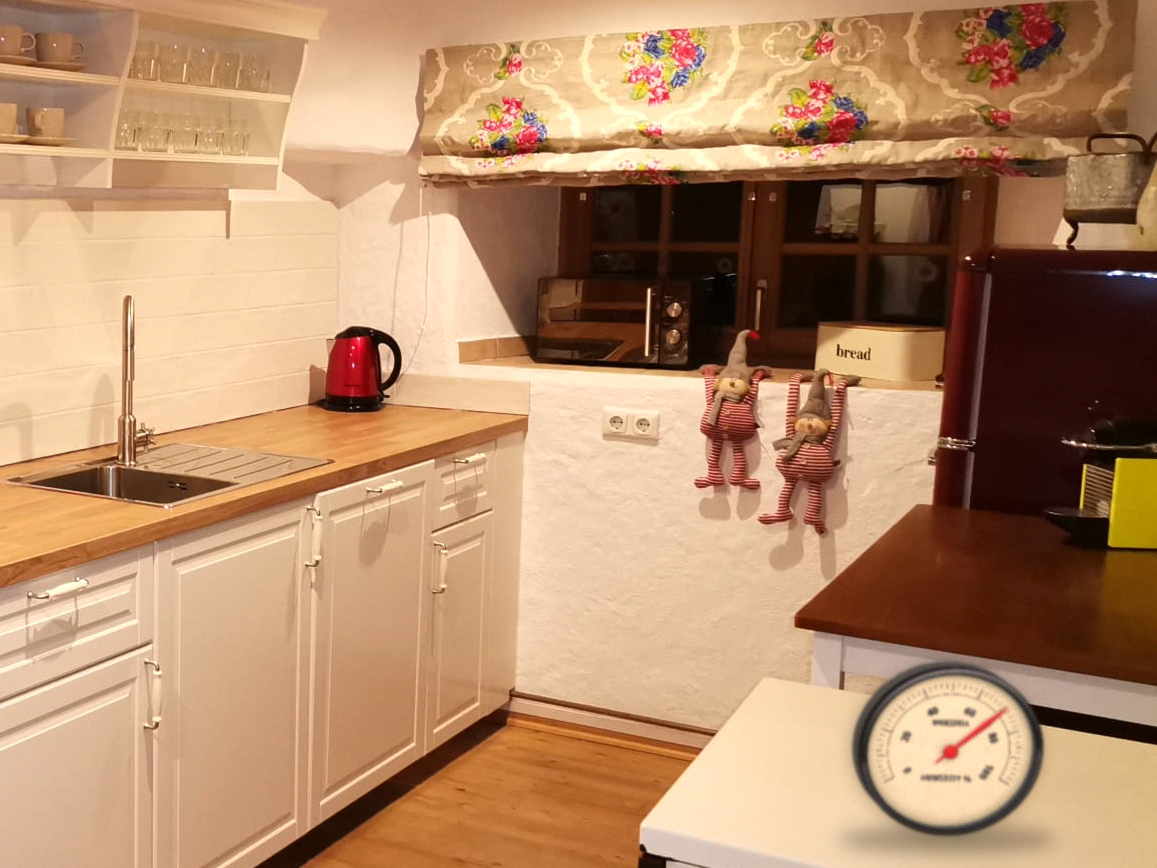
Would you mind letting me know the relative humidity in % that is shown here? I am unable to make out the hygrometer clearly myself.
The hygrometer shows 70 %
